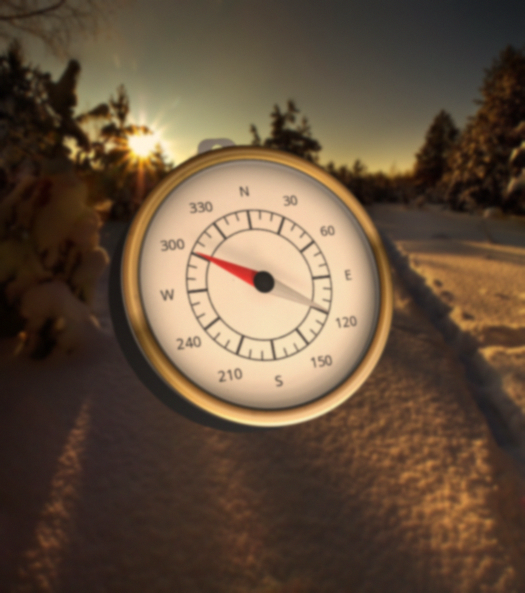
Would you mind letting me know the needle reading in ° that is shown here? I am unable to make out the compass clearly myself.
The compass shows 300 °
